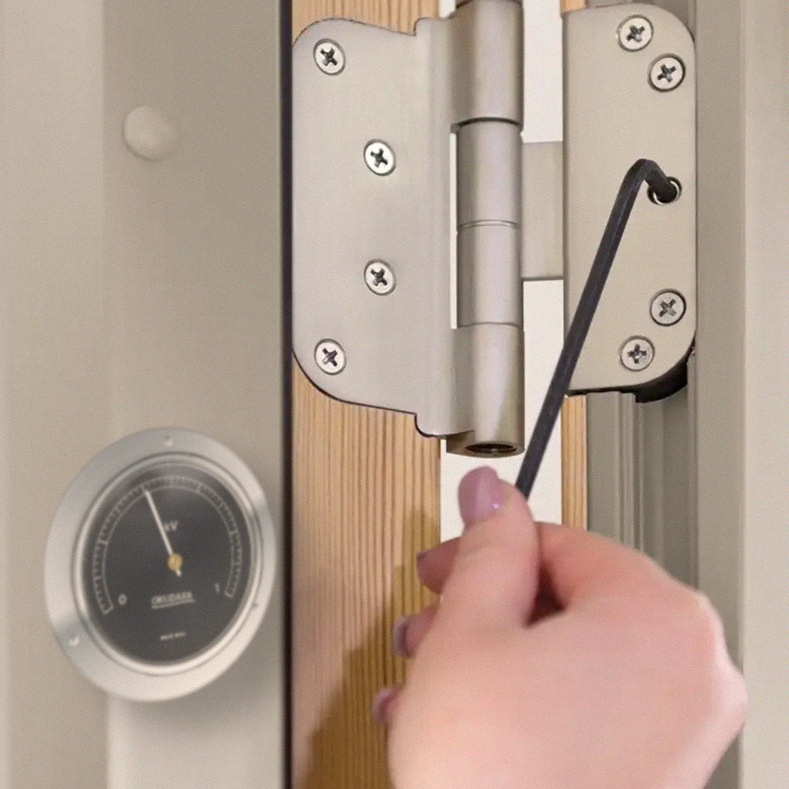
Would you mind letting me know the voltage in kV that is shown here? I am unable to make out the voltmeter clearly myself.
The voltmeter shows 0.4 kV
